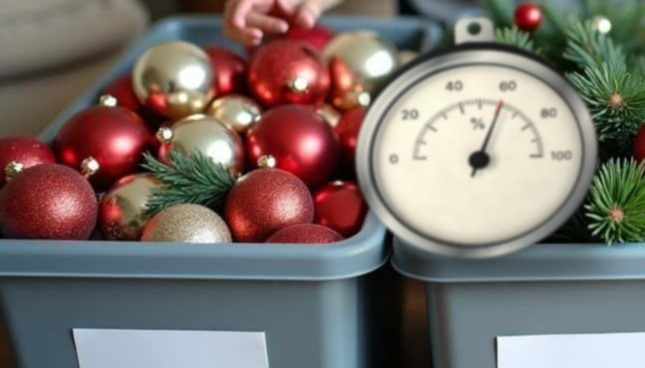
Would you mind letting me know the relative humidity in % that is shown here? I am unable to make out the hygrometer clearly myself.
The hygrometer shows 60 %
